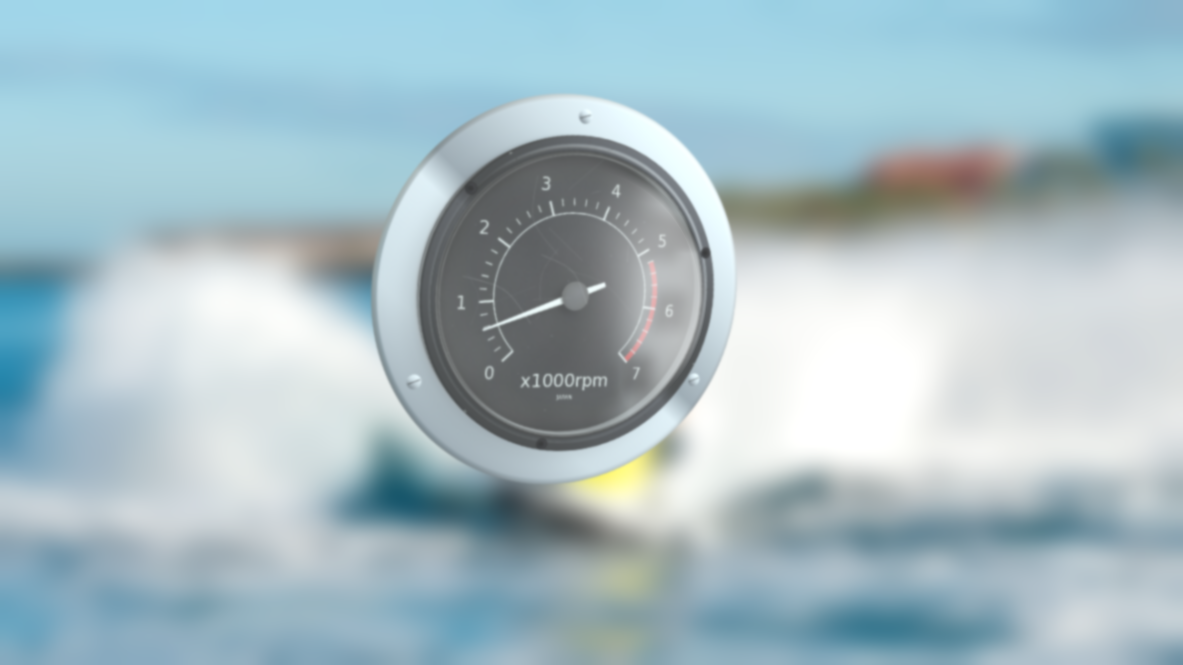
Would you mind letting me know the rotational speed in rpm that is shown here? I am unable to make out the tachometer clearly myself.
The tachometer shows 600 rpm
